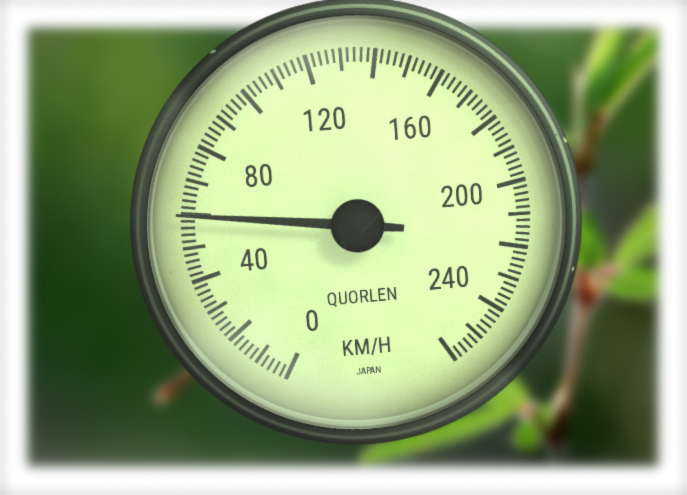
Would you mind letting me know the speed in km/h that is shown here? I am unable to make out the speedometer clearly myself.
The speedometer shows 60 km/h
